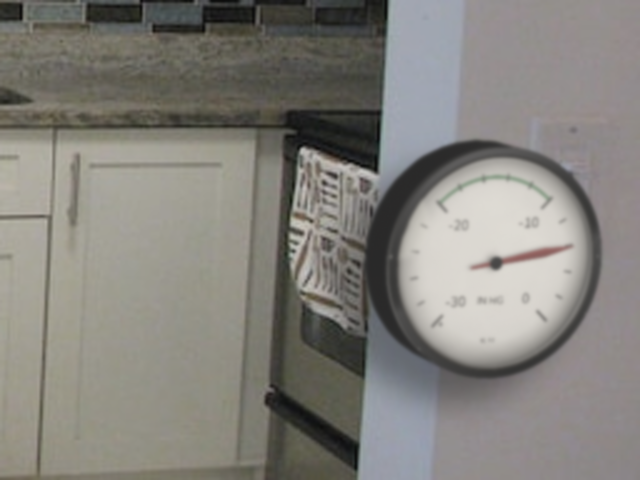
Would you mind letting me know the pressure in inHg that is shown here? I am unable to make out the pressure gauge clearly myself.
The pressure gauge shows -6 inHg
